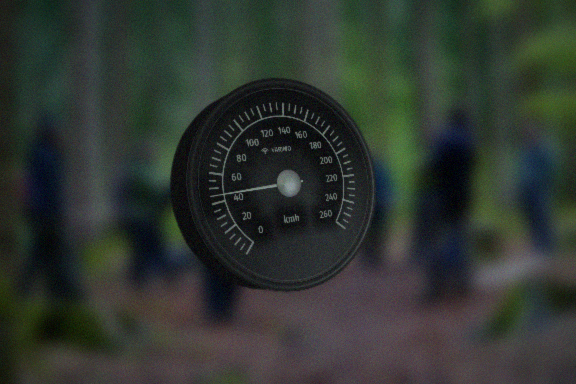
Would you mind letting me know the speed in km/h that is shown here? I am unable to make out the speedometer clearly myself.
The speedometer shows 45 km/h
